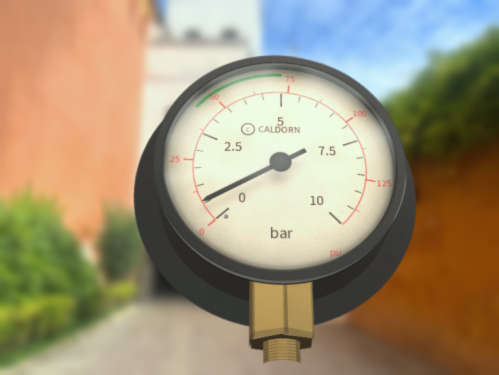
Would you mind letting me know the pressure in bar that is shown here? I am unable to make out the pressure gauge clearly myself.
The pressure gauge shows 0.5 bar
